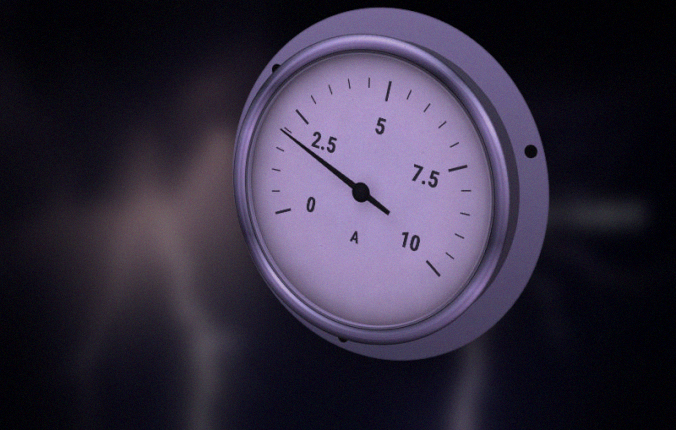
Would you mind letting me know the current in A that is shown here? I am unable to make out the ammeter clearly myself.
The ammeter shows 2 A
